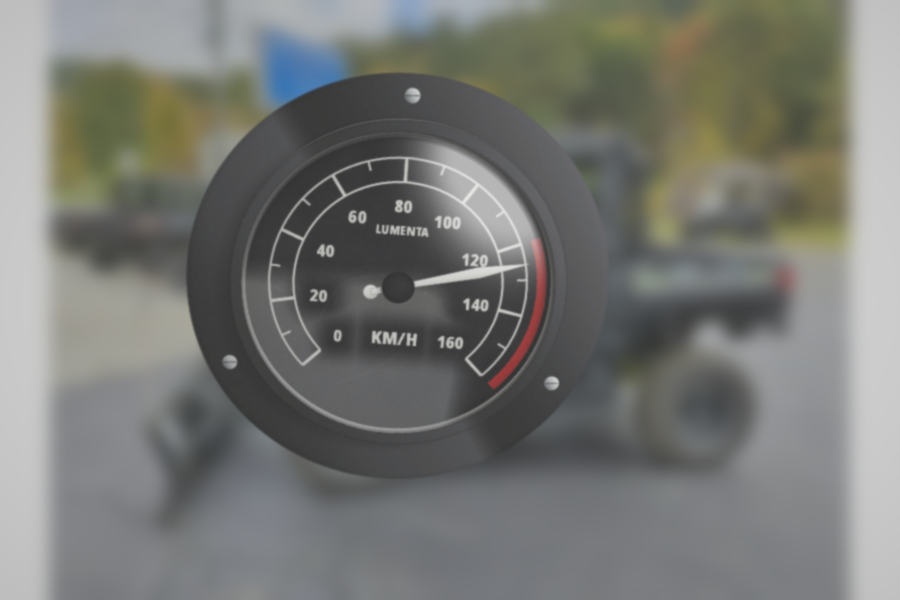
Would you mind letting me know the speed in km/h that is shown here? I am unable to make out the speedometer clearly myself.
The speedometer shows 125 km/h
